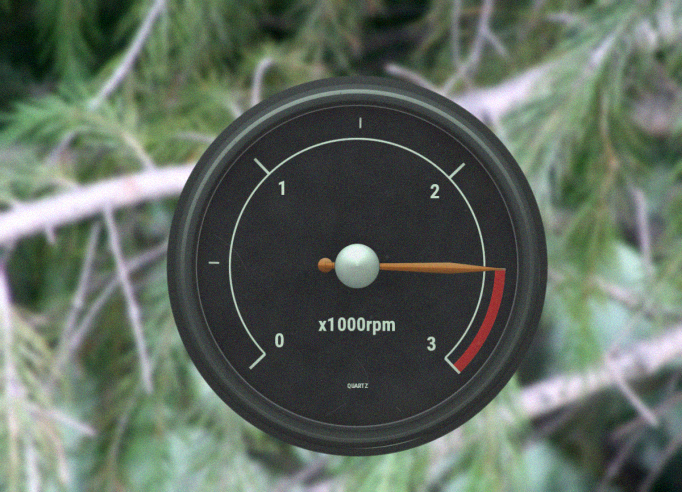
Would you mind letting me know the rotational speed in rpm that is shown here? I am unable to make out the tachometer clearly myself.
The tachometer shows 2500 rpm
